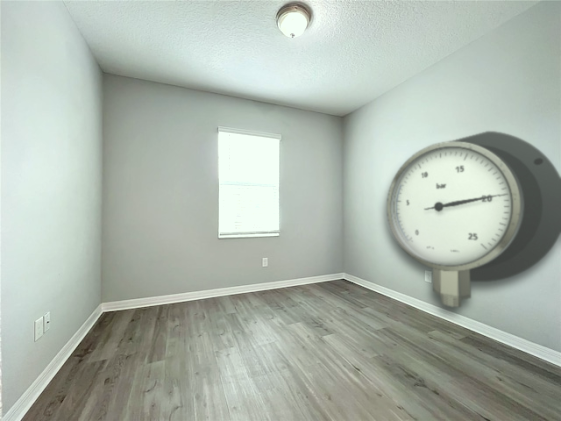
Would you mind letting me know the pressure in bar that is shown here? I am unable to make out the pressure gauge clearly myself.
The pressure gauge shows 20 bar
